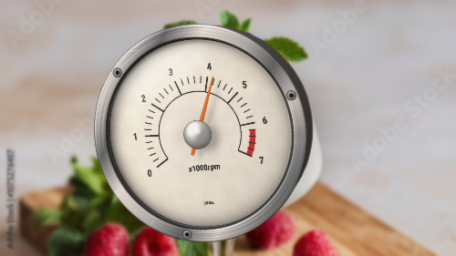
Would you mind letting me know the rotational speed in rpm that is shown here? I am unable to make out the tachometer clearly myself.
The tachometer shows 4200 rpm
